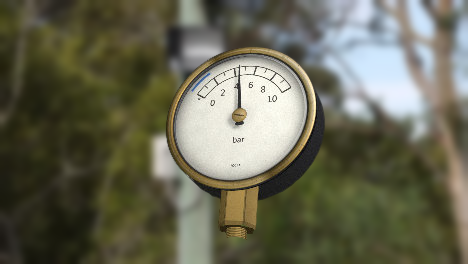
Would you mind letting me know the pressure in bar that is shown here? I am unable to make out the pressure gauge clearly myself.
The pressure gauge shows 4.5 bar
